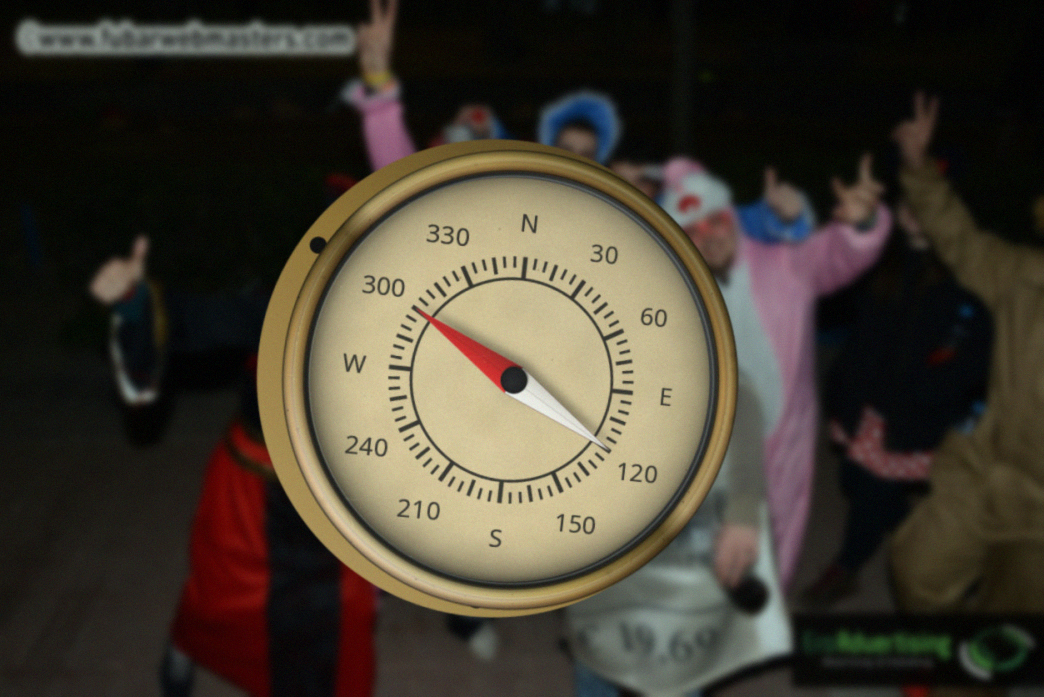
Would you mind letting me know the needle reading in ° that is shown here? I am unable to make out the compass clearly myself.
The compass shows 300 °
